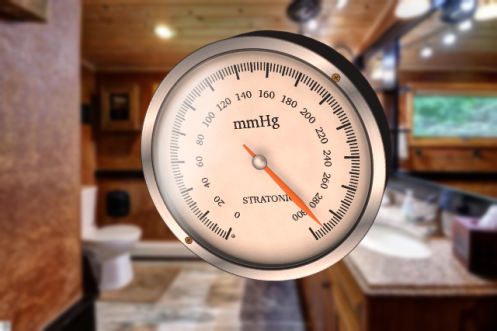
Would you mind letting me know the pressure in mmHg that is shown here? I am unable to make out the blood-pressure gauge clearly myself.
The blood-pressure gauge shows 290 mmHg
